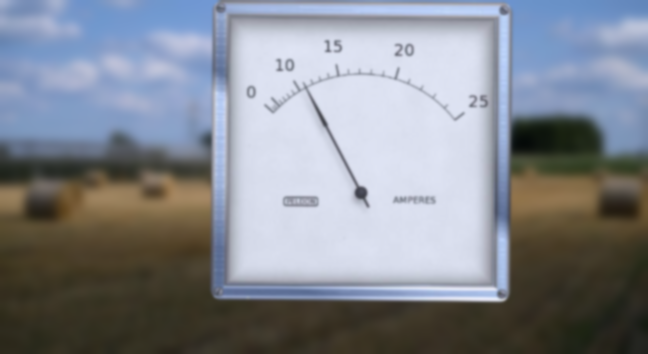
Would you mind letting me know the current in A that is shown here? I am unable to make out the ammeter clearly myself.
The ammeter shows 11 A
